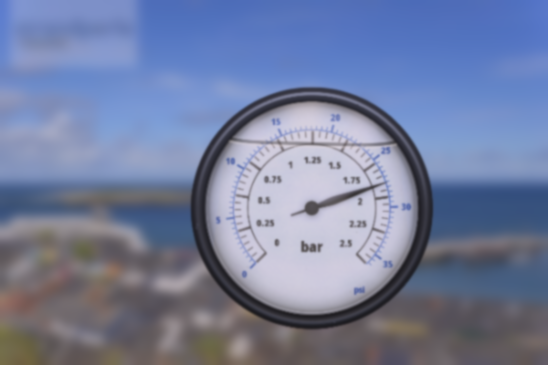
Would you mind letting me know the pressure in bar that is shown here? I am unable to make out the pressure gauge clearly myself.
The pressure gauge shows 1.9 bar
